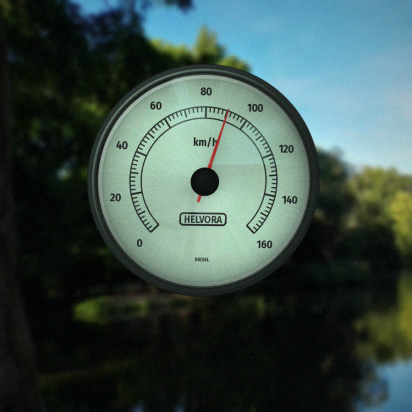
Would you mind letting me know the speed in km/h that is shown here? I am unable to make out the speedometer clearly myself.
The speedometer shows 90 km/h
